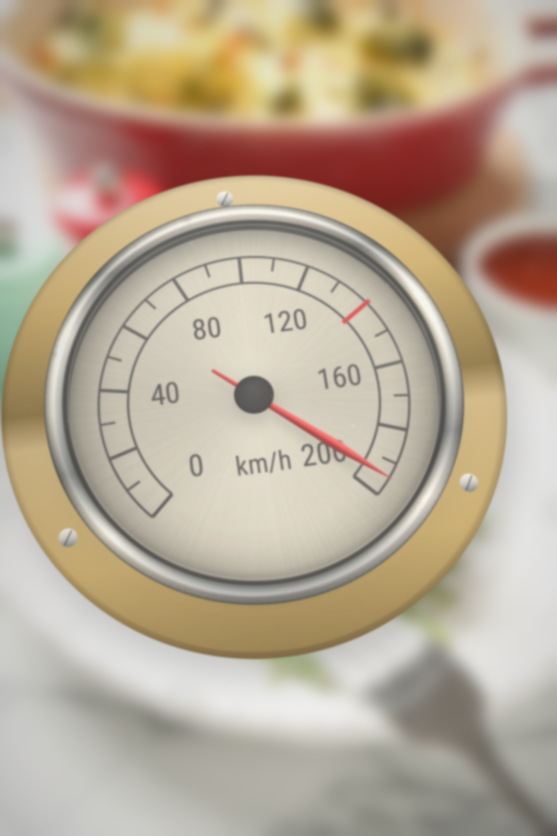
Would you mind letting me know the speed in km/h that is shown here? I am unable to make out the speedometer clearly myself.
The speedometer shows 195 km/h
